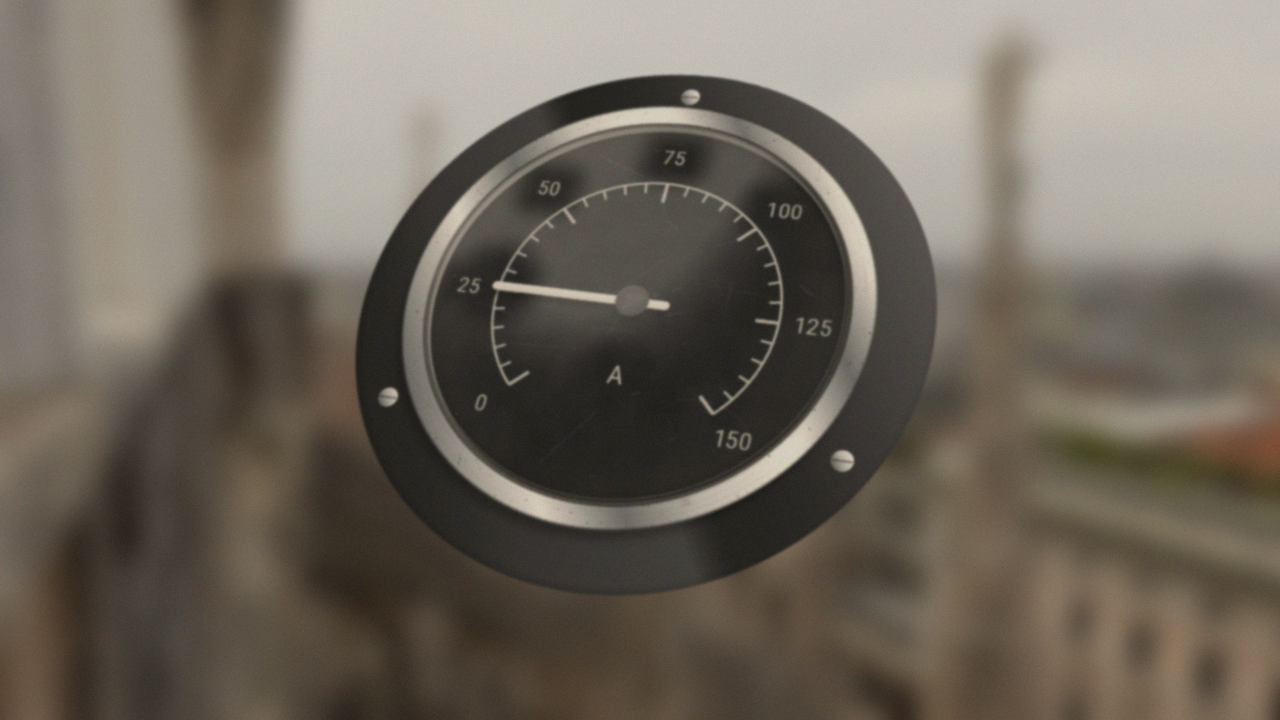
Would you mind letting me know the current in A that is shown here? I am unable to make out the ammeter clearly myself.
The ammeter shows 25 A
